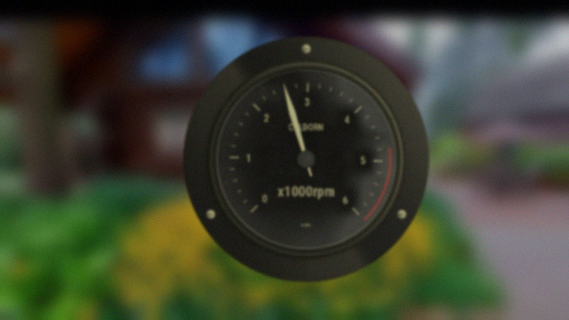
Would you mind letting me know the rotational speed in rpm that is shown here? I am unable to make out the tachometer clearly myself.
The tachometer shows 2600 rpm
